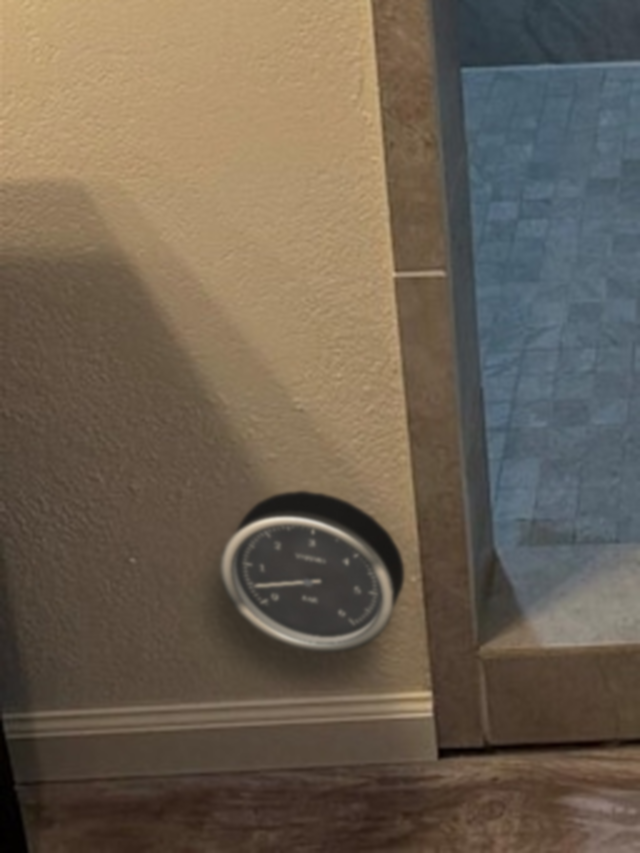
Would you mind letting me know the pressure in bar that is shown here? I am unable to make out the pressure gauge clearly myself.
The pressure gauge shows 0.5 bar
